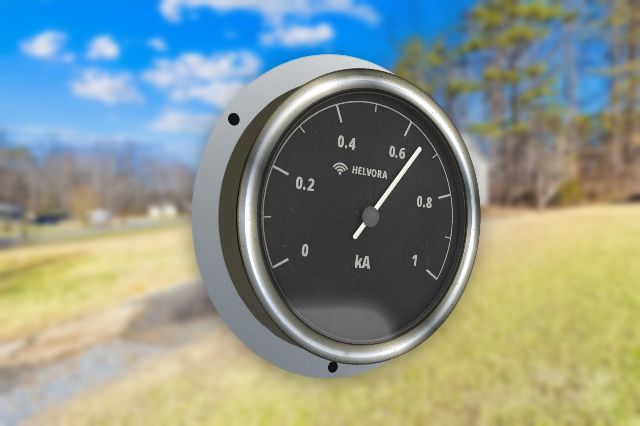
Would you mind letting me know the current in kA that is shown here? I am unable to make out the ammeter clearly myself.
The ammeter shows 0.65 kA
